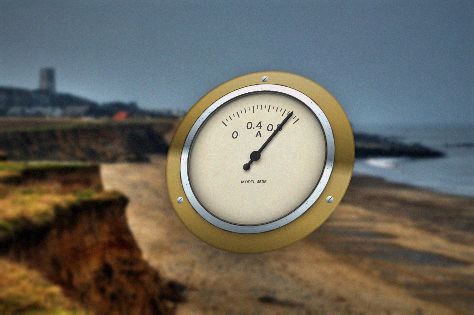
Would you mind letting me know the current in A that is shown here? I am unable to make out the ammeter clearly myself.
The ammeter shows 0.9 A
